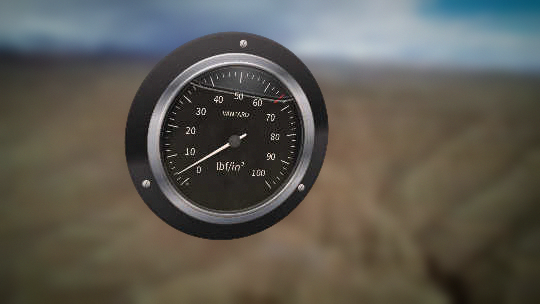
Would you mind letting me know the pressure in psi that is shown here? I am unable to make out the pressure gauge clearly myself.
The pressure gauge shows 4 psi
